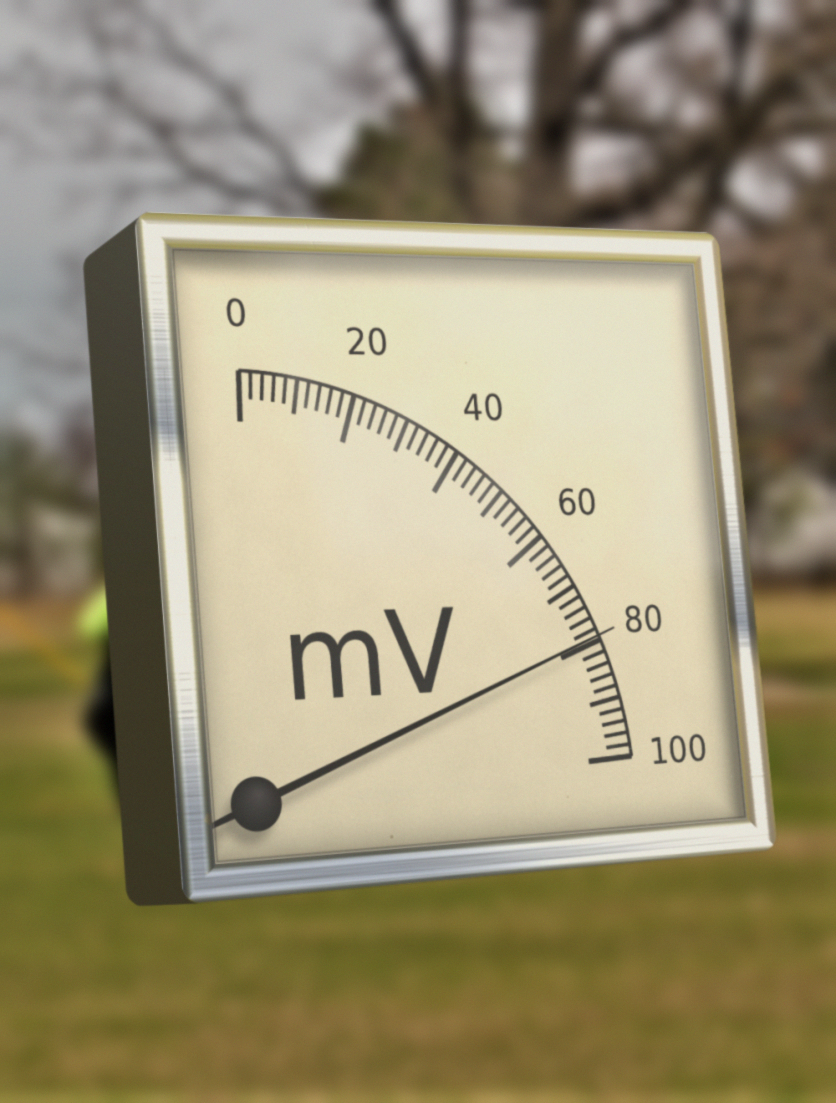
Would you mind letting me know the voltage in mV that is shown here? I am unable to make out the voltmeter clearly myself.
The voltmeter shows 79 mV
